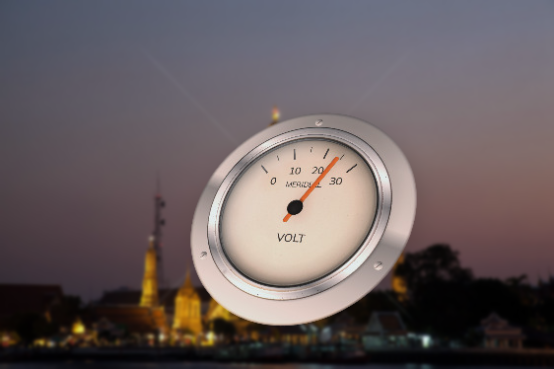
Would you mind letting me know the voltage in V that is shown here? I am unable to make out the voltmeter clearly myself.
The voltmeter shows 25 V
